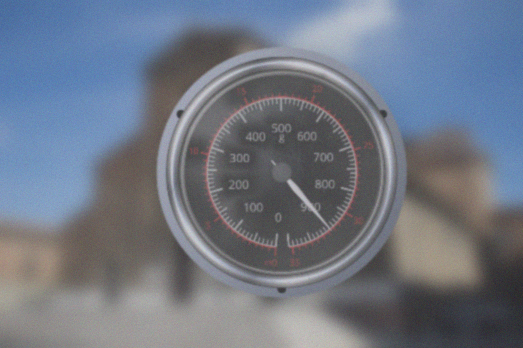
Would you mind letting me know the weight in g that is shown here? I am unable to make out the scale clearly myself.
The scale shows 900 g
